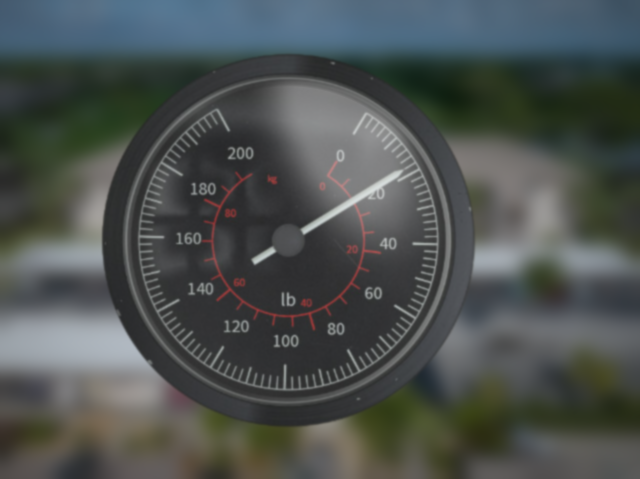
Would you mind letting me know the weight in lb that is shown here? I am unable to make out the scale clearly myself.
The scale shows 18 lb
